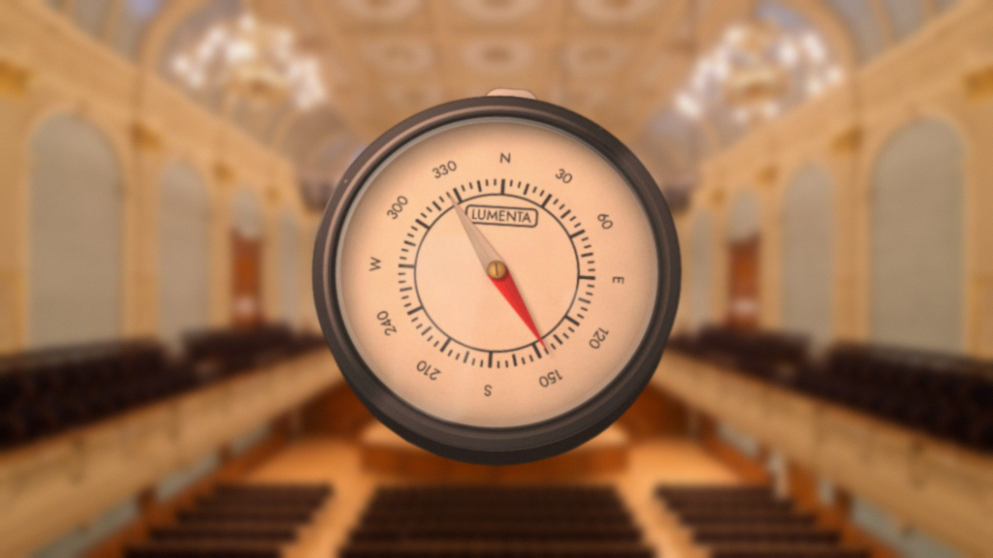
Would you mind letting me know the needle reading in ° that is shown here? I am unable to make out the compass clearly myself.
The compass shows 145 °
